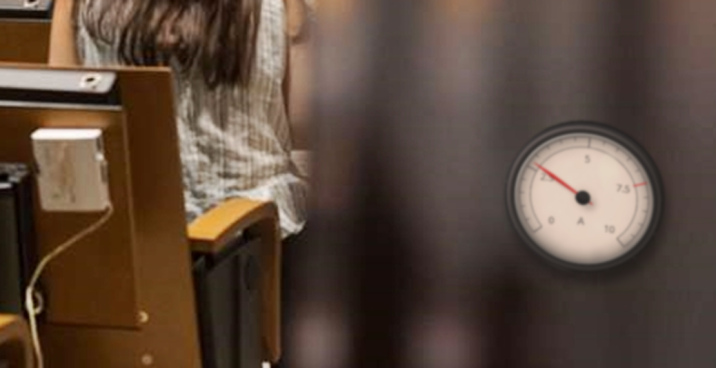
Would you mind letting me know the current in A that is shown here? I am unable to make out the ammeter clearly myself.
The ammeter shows 2.75 A
